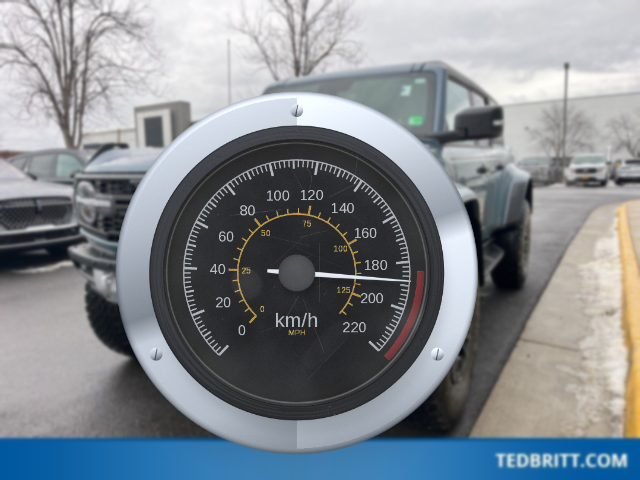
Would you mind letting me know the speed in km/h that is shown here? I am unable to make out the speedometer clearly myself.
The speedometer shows 188 km/h
